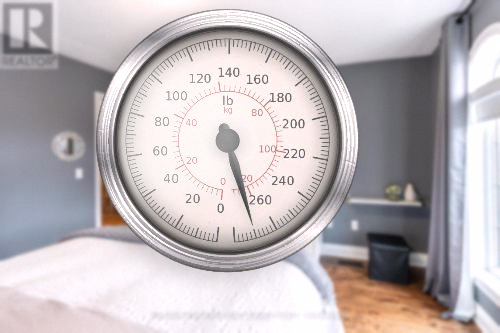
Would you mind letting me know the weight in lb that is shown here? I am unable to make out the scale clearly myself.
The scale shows 270 lb
